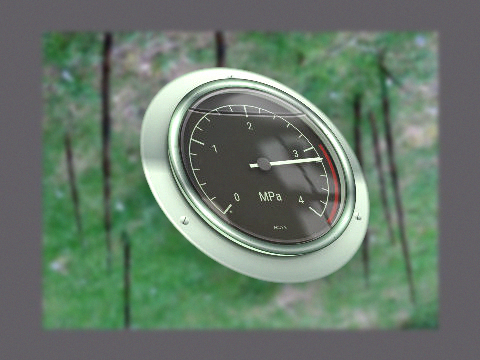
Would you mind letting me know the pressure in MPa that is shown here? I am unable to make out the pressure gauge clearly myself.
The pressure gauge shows 3.2 MPa
